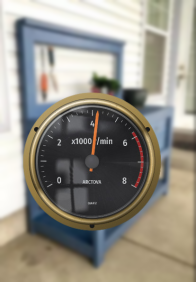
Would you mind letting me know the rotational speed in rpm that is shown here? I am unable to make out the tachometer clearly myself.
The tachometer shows 4200 rpm
